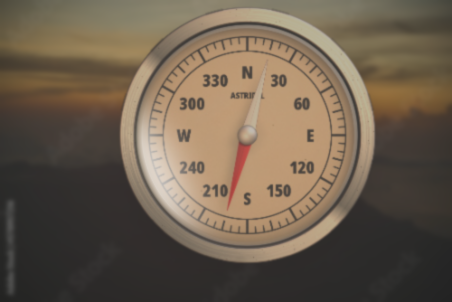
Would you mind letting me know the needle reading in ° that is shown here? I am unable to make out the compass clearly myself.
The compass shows 195 °
